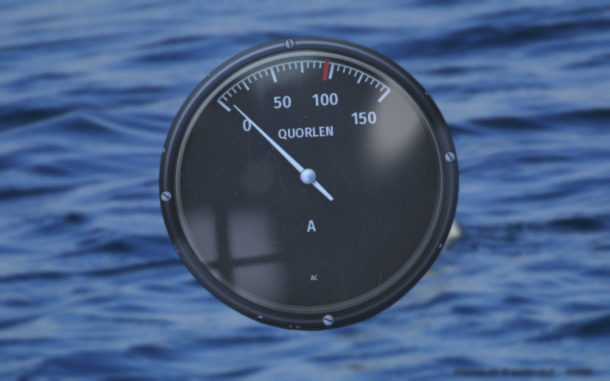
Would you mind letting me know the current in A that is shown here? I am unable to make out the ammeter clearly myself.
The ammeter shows 5 A
